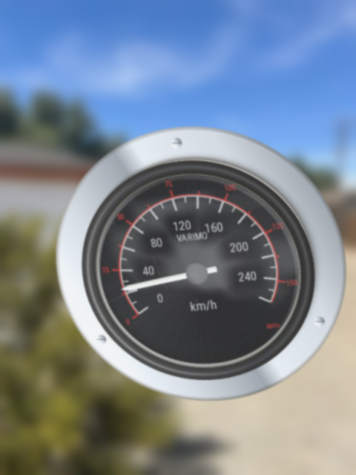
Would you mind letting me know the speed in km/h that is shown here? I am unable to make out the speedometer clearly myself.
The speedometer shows 25 km/h
